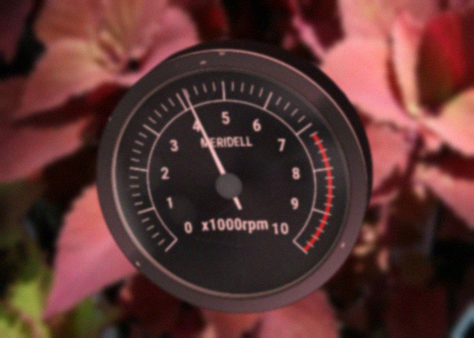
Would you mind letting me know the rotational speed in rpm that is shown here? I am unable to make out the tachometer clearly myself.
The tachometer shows 4200 rpm
